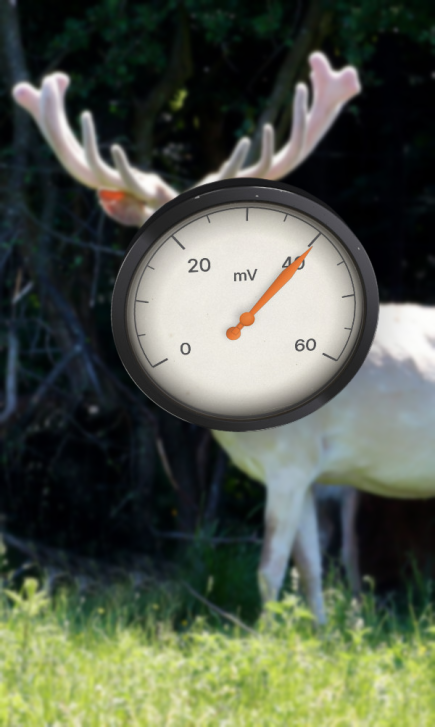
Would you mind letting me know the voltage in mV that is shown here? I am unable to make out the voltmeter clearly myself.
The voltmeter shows 40 mV
